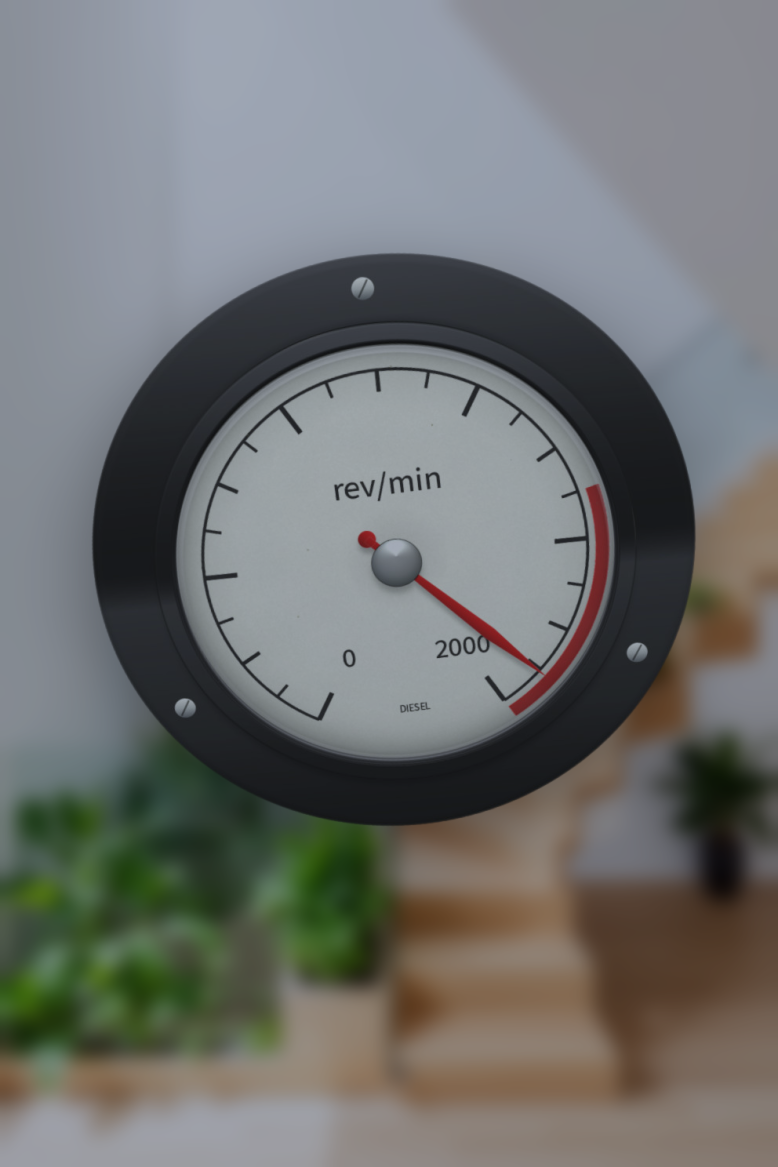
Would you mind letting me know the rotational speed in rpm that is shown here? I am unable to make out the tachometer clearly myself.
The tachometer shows 1900 rpm
